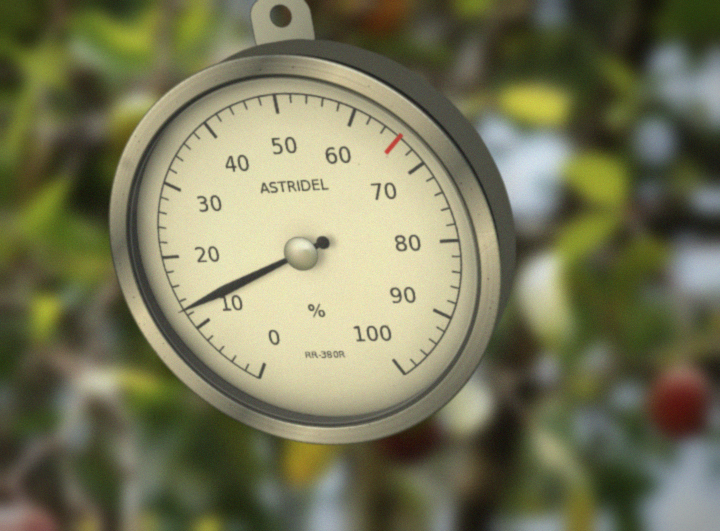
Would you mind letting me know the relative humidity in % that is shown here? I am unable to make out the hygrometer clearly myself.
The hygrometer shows 13 %
